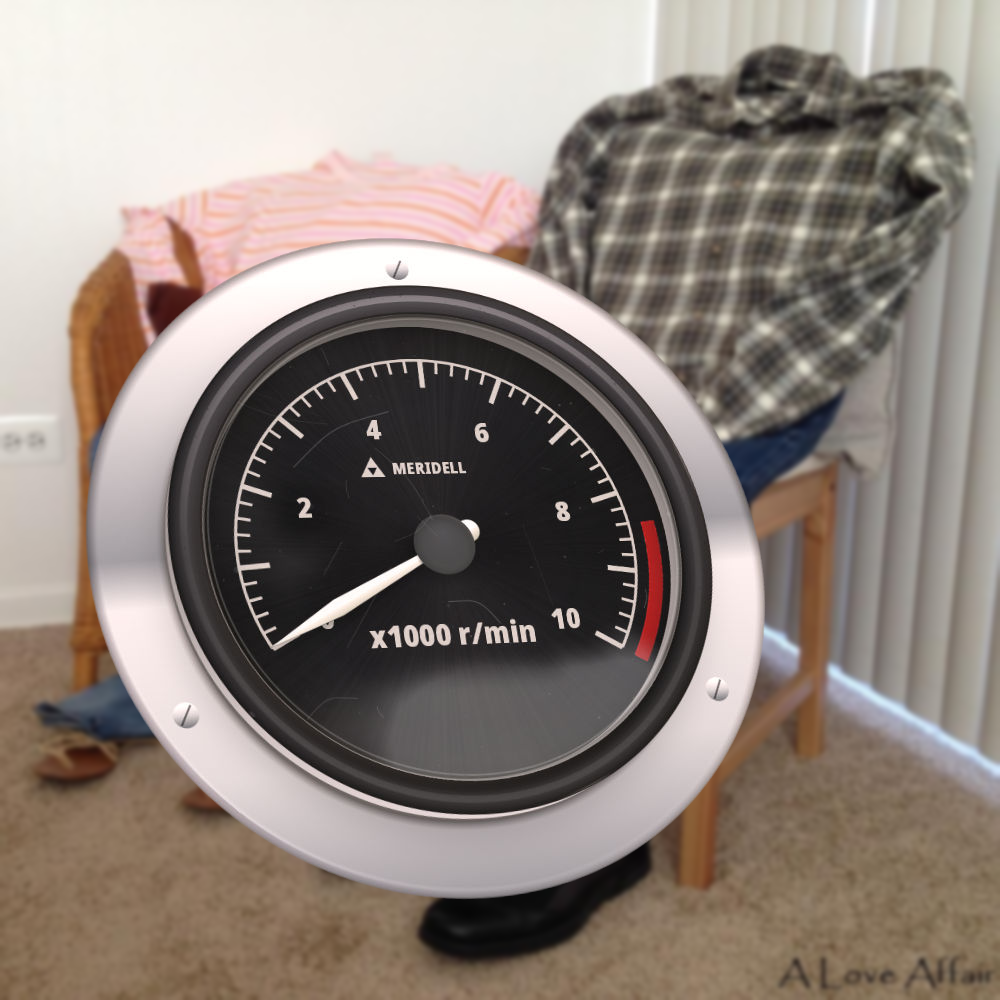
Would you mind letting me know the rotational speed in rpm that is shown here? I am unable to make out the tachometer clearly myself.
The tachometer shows 0 rpm
